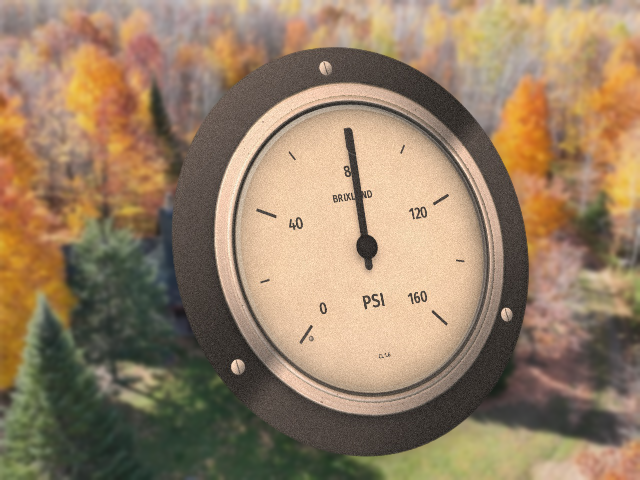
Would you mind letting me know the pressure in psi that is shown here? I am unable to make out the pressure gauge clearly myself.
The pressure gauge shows 80 psi
